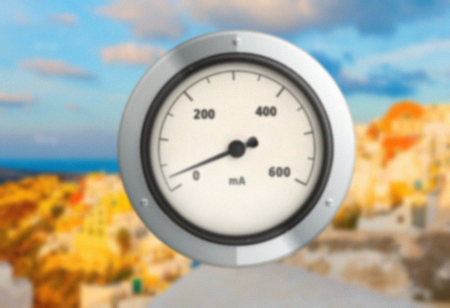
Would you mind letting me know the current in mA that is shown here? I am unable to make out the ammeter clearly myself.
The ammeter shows 25 mA
